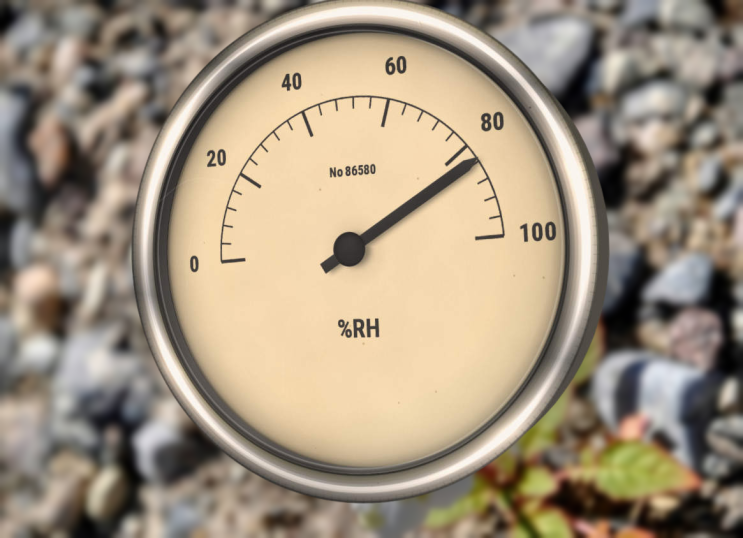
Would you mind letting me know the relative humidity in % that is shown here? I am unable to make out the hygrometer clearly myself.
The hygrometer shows 84 %
